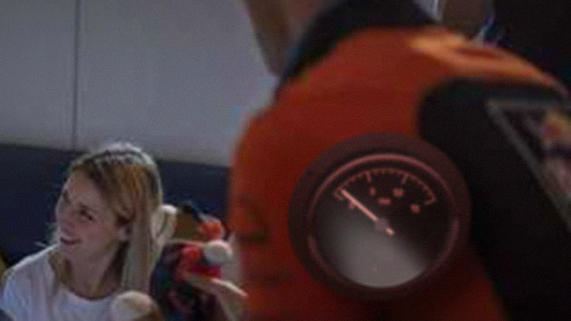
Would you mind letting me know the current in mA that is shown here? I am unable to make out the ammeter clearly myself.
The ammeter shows 1 mA
